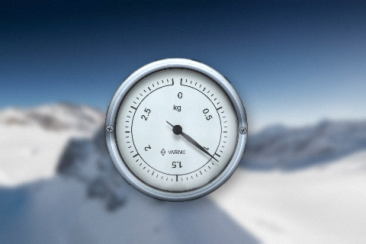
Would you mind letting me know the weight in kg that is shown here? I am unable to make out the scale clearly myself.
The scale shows 1.05 kg
